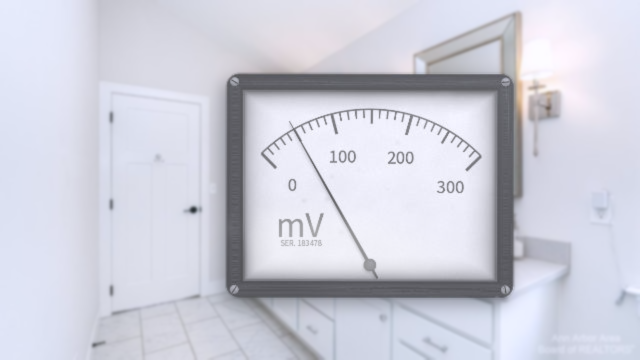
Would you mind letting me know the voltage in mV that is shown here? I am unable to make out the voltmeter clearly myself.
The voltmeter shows 50 mV
